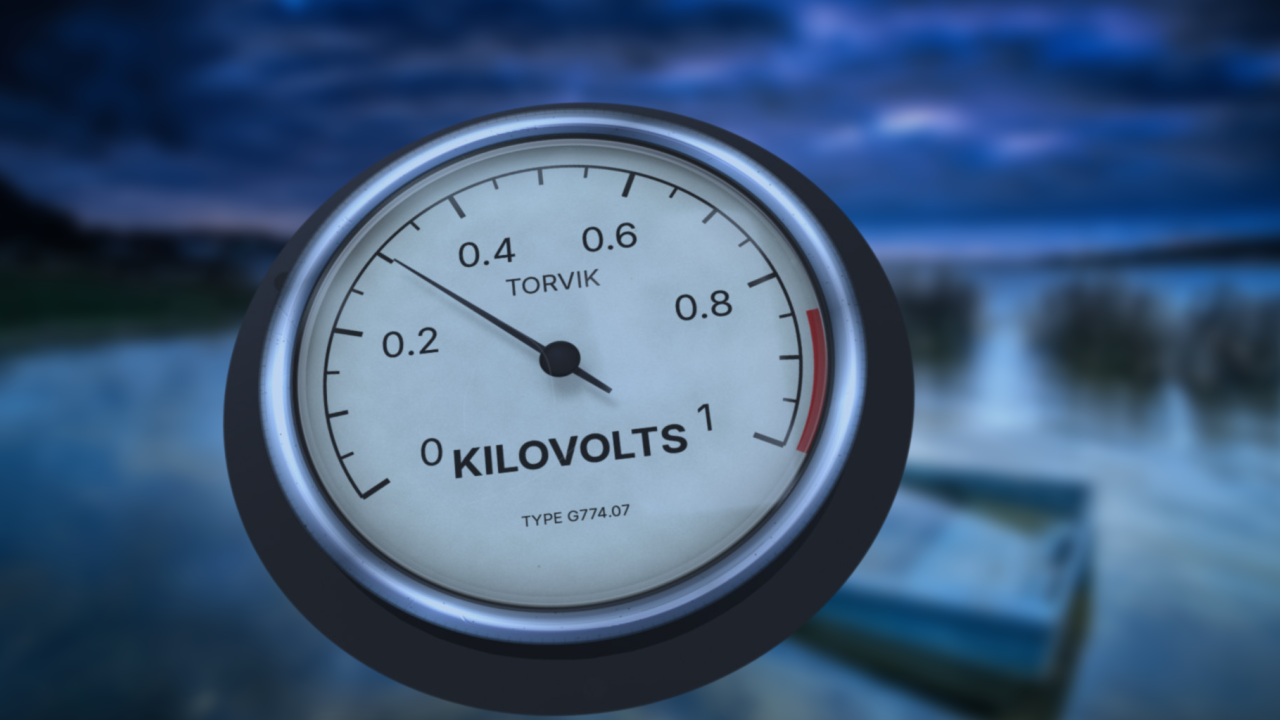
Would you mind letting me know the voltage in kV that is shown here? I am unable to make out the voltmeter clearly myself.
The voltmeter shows 0.3 kV
